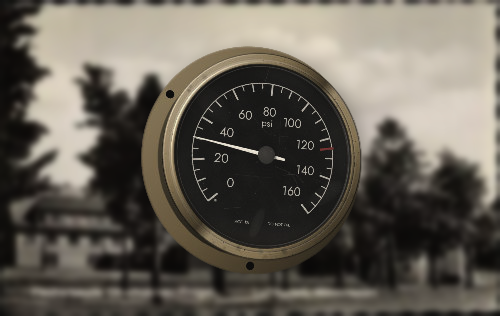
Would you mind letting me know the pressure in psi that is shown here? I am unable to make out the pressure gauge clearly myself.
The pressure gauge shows 30 psi
